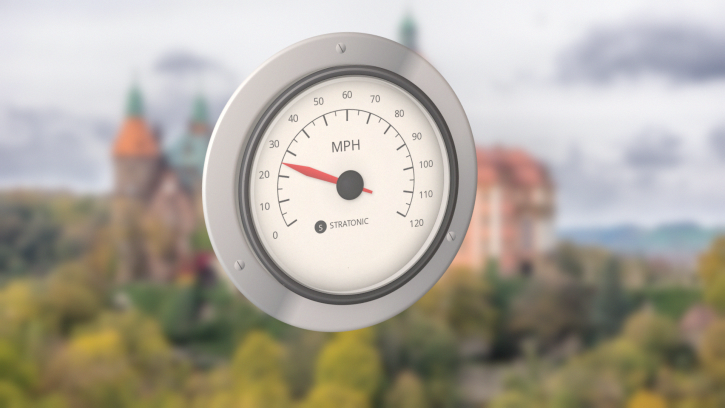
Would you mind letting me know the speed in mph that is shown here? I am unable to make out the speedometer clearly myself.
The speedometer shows 25 mph
